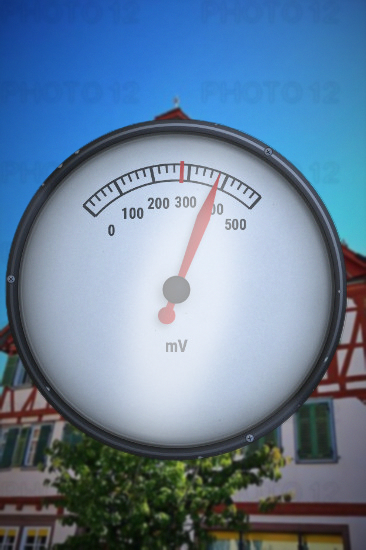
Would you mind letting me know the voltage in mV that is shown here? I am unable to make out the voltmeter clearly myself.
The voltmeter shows 380 mV
